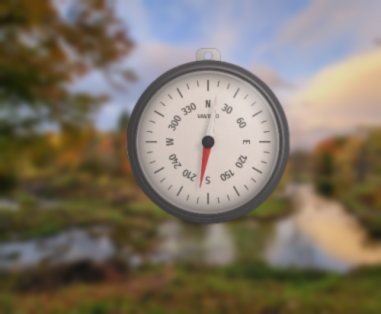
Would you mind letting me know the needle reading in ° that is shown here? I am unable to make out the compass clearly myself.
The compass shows 190 °
